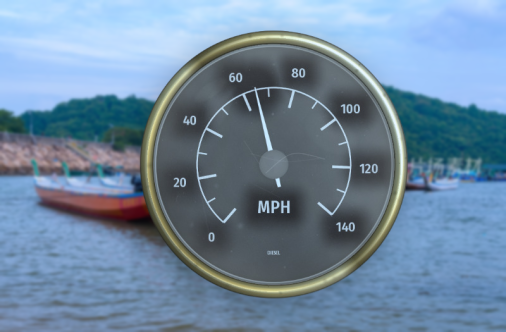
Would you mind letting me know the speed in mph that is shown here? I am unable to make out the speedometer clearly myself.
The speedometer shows 65 mph
